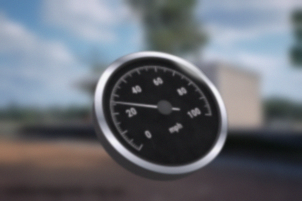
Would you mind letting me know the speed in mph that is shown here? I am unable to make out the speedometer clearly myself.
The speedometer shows 25 mph
